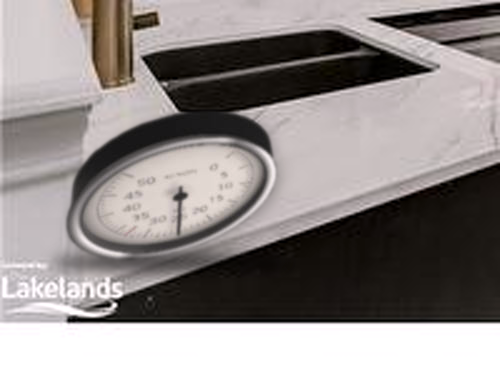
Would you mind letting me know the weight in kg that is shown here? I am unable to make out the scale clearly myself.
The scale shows 25 kg
